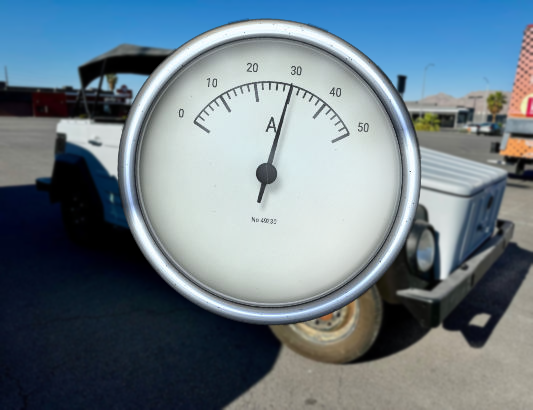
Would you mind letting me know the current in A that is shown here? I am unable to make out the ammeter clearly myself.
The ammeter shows 30 A
